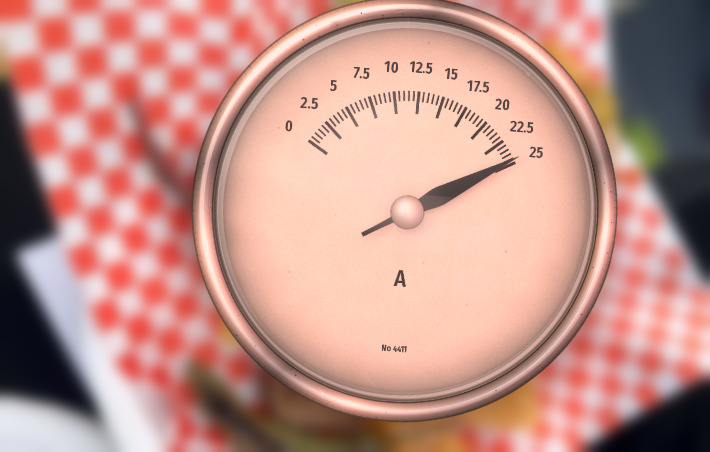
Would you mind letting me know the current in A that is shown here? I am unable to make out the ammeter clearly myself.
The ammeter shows 24.5 A
